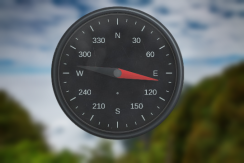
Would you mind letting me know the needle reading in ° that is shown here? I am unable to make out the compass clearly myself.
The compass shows 100 °
